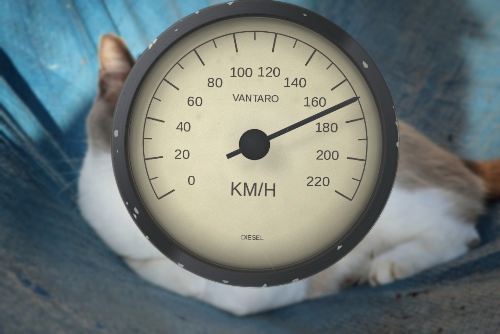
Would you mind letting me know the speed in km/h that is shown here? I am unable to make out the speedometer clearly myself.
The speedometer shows 170 km/h
